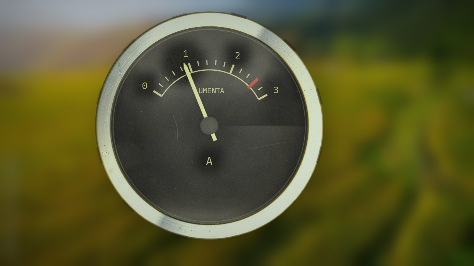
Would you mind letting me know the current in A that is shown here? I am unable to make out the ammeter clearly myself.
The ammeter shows 0.9 A
